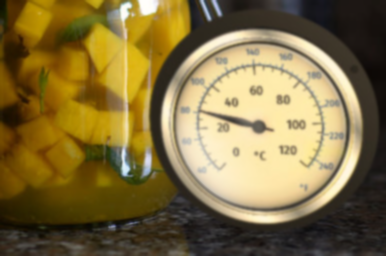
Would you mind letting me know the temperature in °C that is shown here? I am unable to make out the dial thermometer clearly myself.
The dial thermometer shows 28 °C
